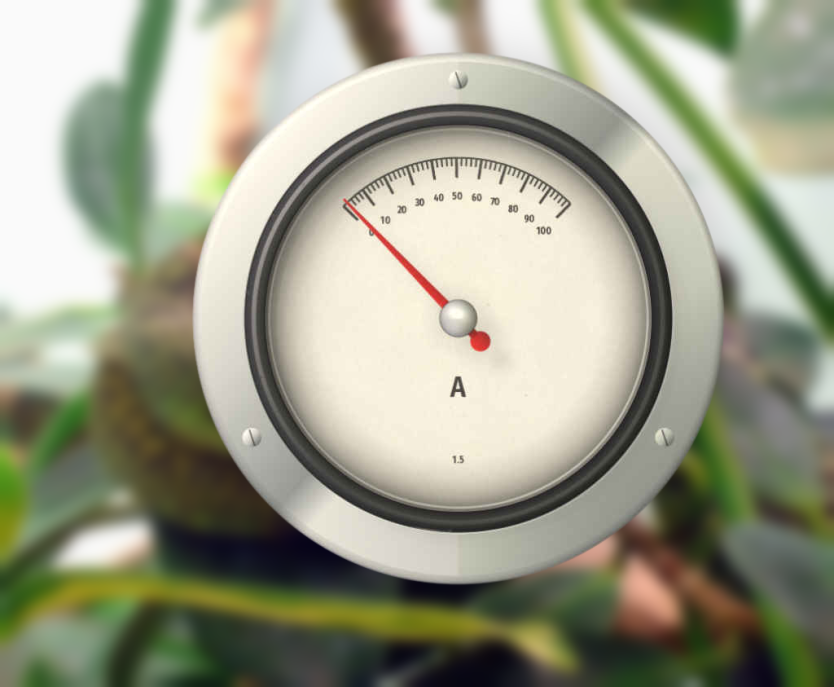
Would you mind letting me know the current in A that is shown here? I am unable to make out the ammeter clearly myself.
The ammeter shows 2 A
